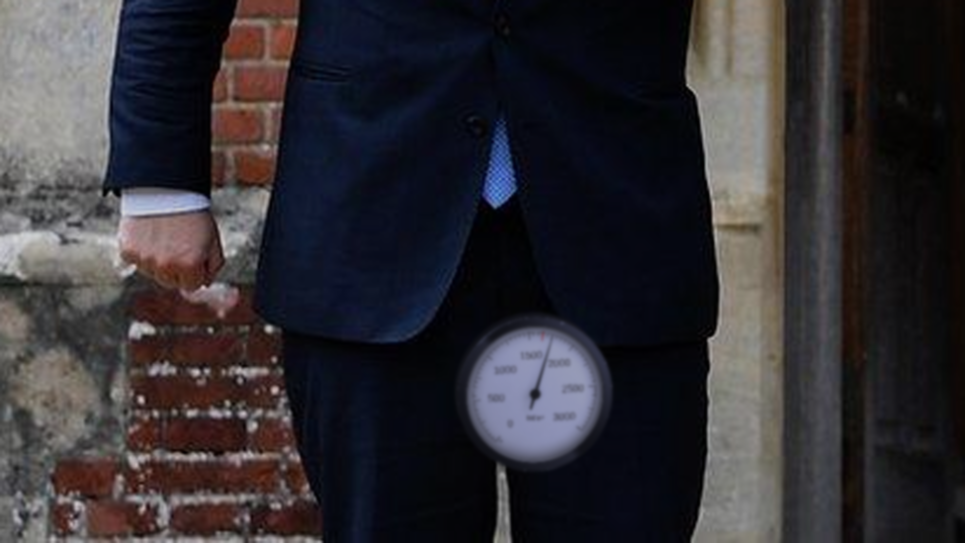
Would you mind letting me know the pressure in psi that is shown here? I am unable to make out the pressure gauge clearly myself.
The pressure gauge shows 1750 psi
